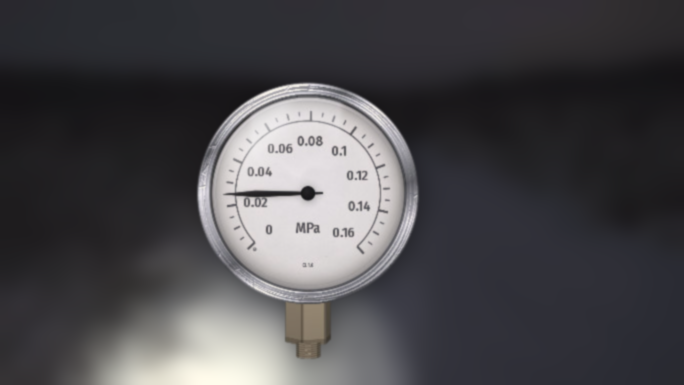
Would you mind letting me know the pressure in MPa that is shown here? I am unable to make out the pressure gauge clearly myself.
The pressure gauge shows 0.025 MPa
